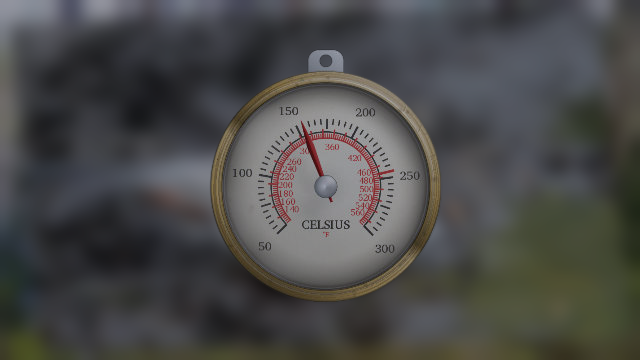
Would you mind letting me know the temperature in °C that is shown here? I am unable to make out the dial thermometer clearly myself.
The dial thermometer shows 155 °C
